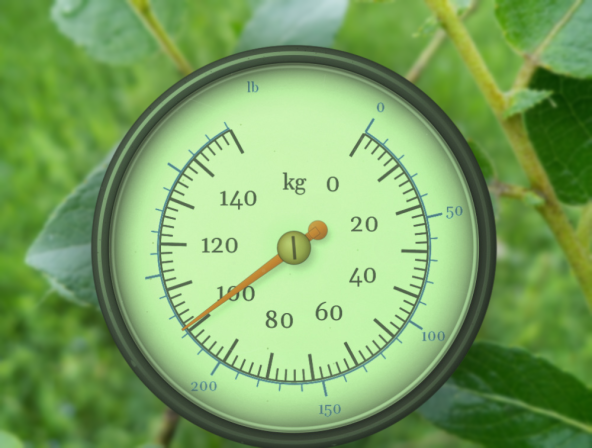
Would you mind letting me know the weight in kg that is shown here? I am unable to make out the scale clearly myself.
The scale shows 101 kg
